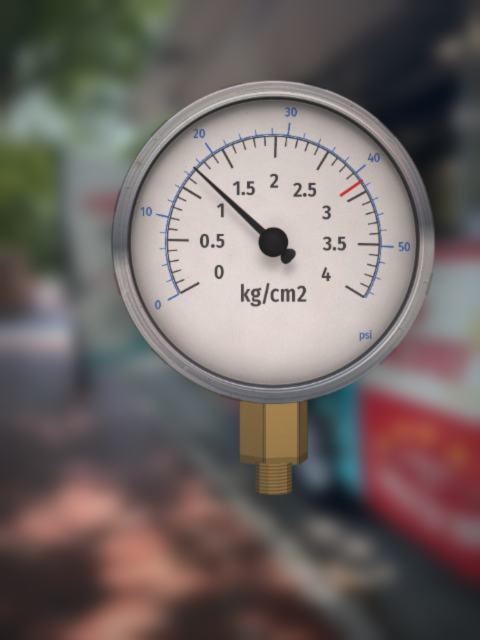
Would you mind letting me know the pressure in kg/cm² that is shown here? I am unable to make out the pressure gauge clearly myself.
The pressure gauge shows 1.2 kg/cm²
